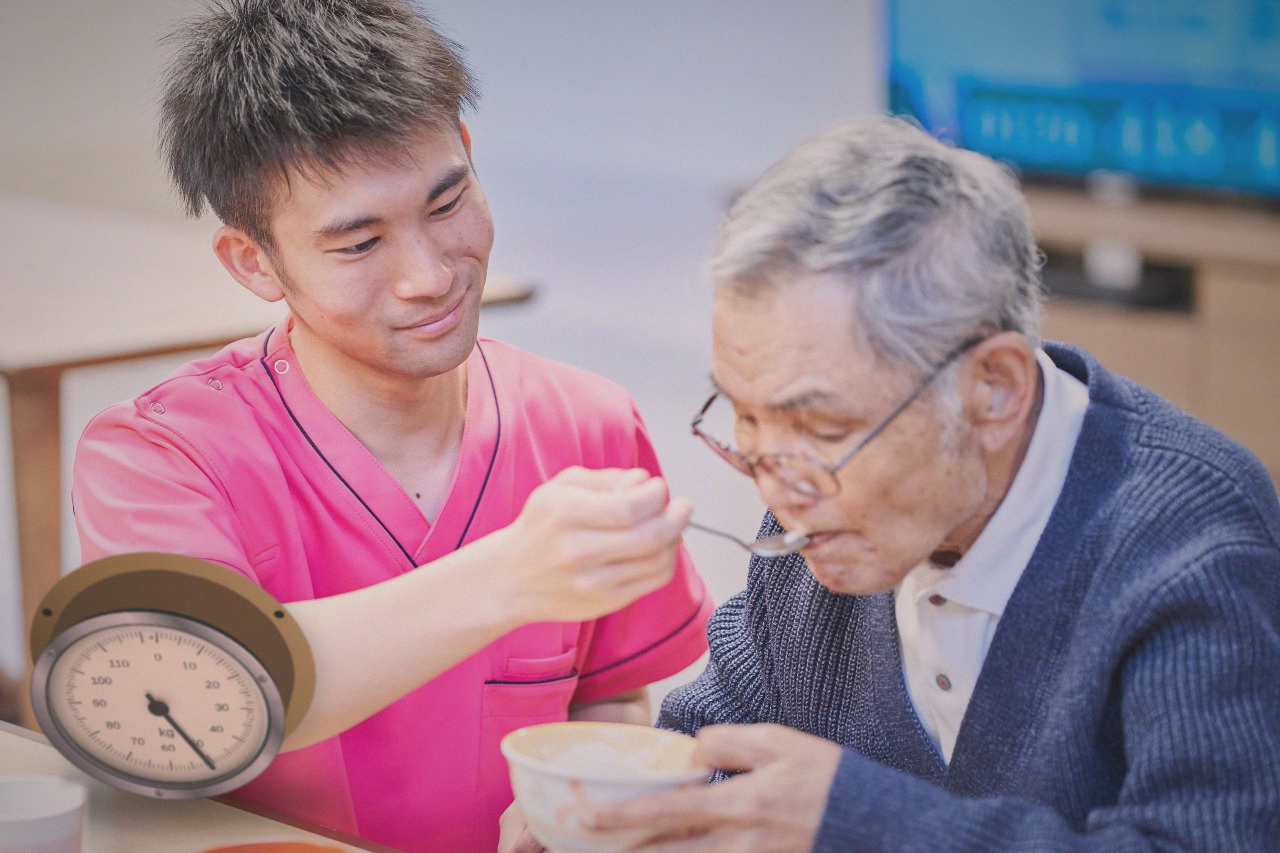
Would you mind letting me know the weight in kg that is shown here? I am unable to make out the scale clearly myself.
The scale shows 50 kg
